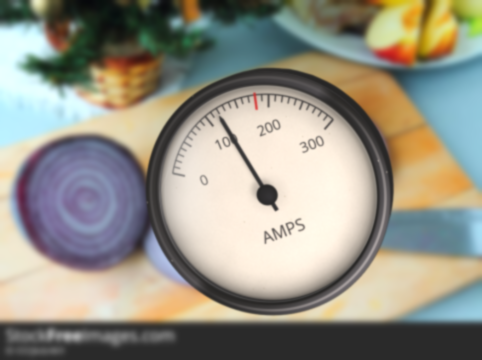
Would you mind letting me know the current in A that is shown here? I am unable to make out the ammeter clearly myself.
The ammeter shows 120 A
